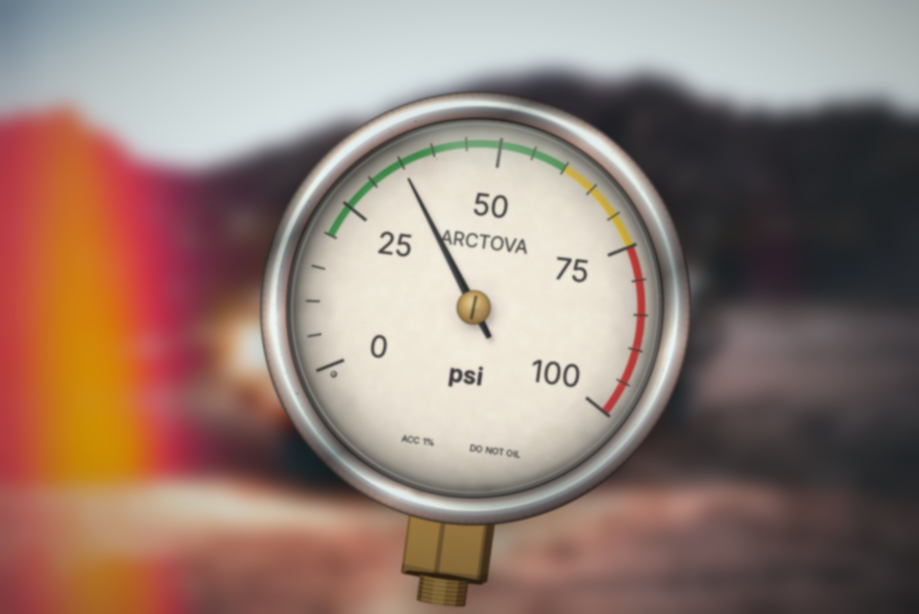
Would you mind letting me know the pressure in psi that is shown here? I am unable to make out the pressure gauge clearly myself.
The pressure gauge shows 35 psi
